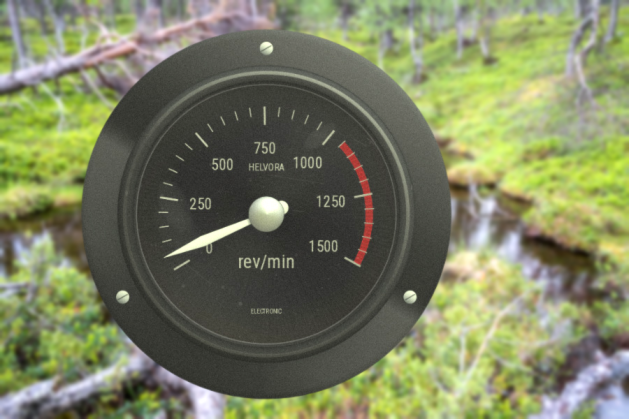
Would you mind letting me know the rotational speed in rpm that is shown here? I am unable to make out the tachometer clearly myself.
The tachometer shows 50 rpm
